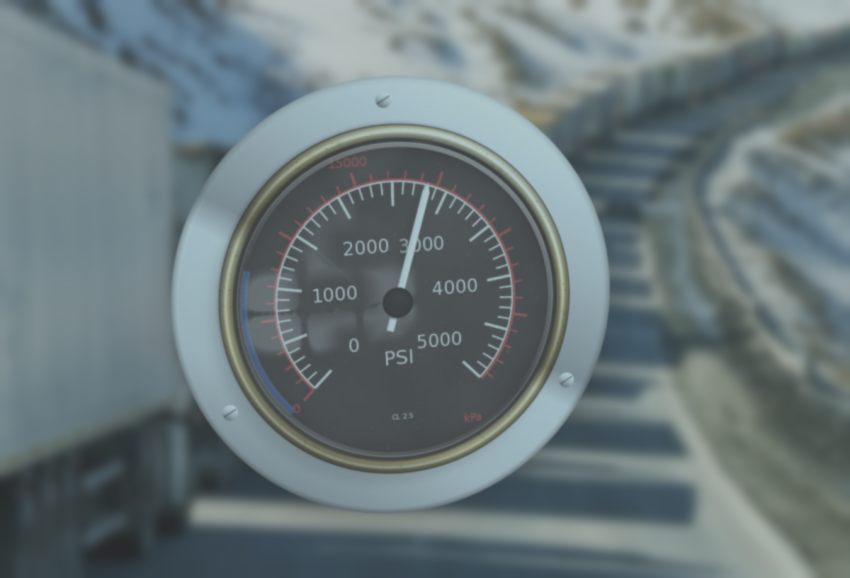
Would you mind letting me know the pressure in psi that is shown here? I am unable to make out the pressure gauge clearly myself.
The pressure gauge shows 2800 psi
